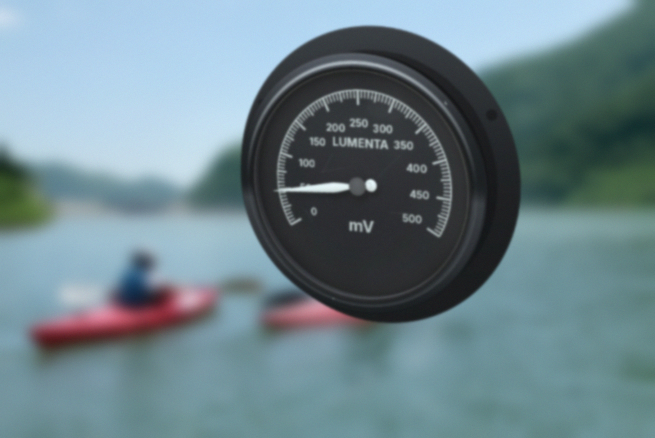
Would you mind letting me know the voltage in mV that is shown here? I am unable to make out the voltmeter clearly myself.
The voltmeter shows 50 mV
